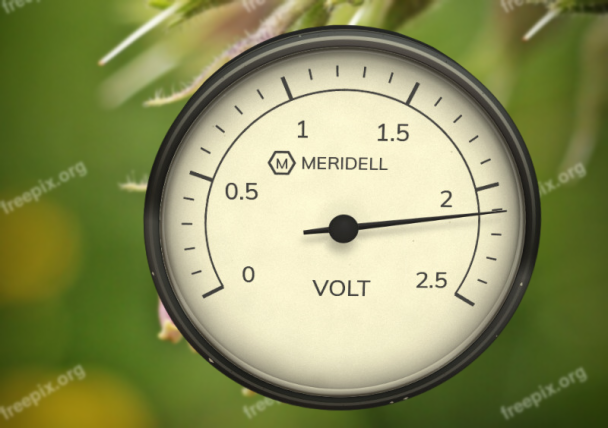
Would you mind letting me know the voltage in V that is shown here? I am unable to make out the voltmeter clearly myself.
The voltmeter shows 2.1 V
